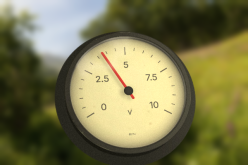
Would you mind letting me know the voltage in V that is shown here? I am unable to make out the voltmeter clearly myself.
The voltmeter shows 3.75 V
